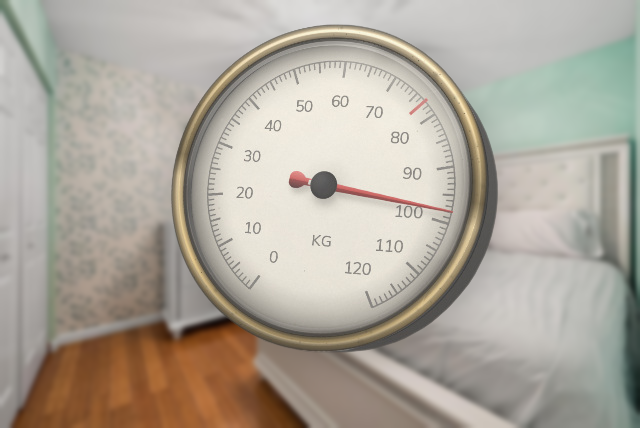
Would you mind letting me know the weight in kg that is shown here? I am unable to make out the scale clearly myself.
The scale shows 98 kg
